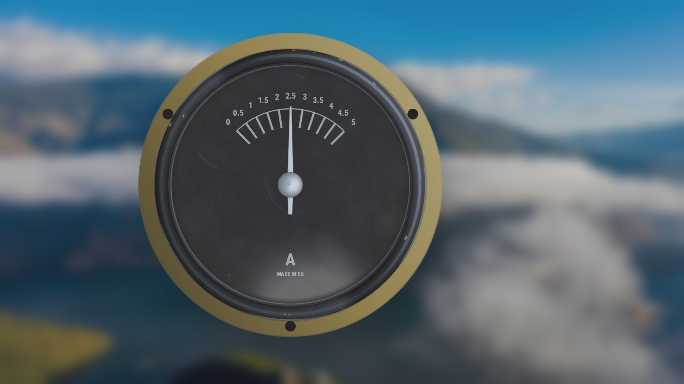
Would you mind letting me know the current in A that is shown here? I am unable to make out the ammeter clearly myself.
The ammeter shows 2.5 A
